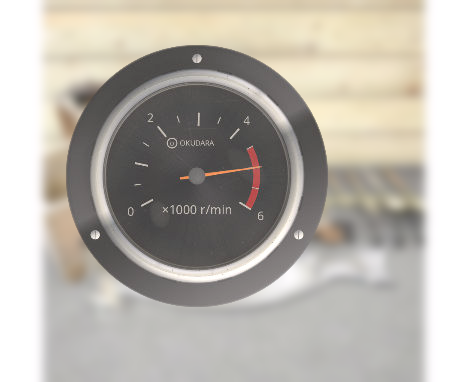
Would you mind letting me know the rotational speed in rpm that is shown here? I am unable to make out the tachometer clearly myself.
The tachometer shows 5000 rpm
